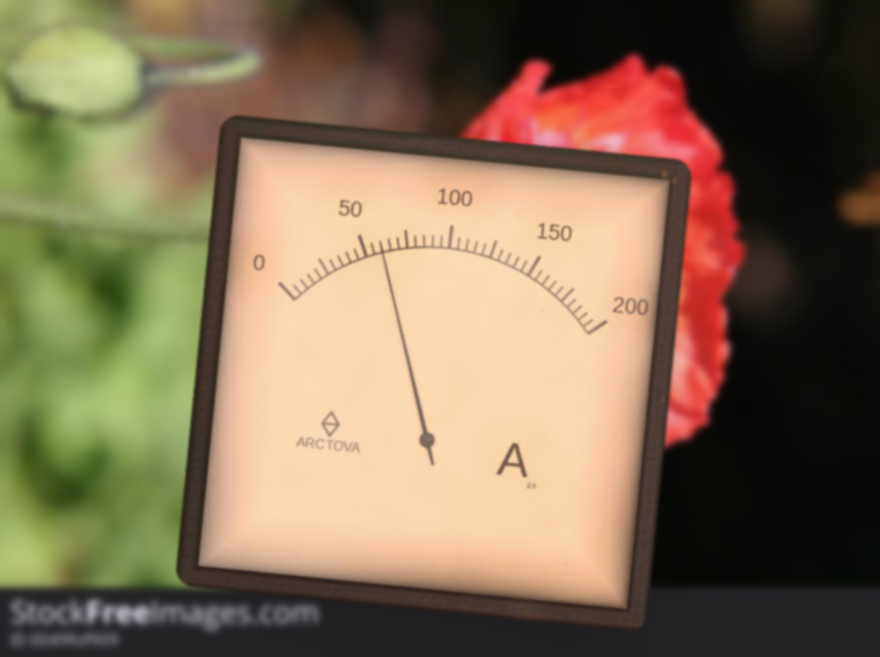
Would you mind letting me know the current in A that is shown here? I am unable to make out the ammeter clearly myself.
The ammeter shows 60 A
